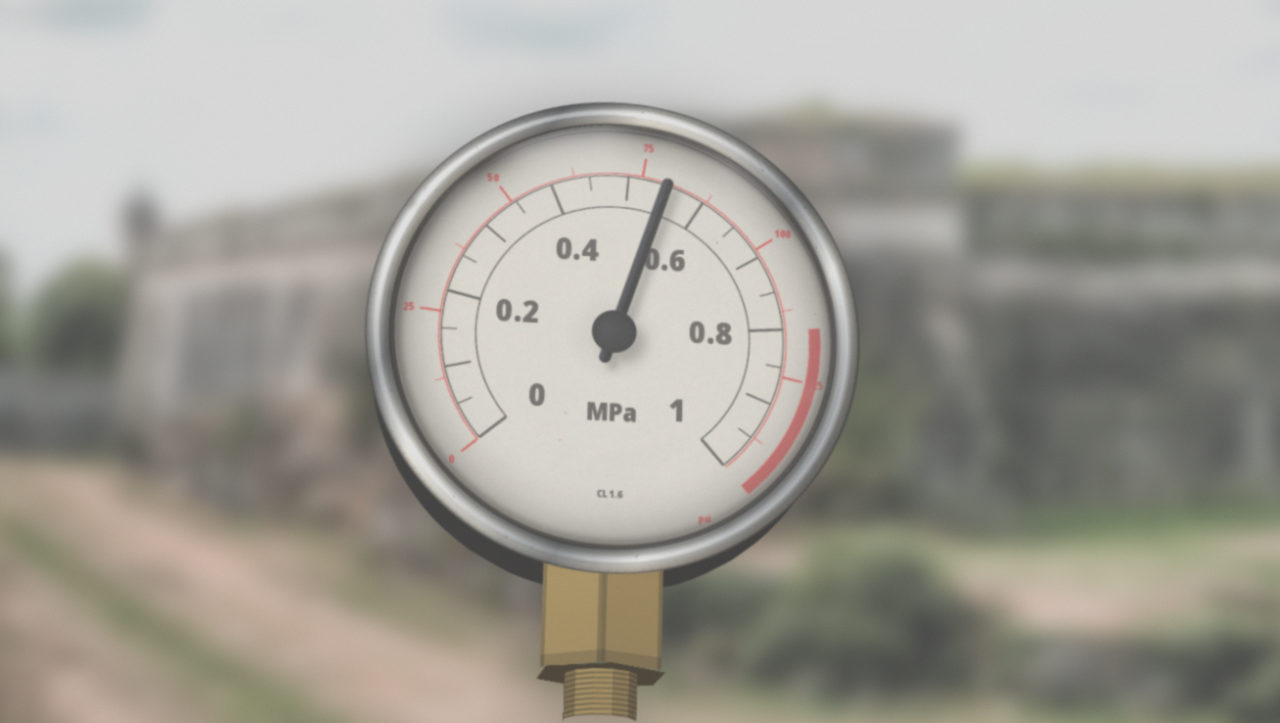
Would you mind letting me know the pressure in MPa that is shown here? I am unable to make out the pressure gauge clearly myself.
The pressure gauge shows 0.55 MPa
